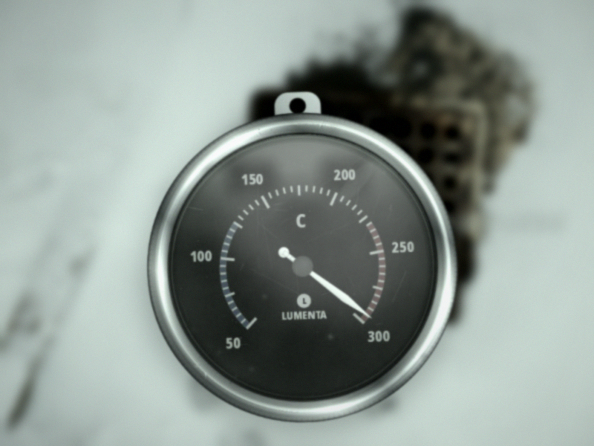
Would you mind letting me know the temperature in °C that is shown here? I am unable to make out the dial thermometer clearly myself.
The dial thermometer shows 295 °C
